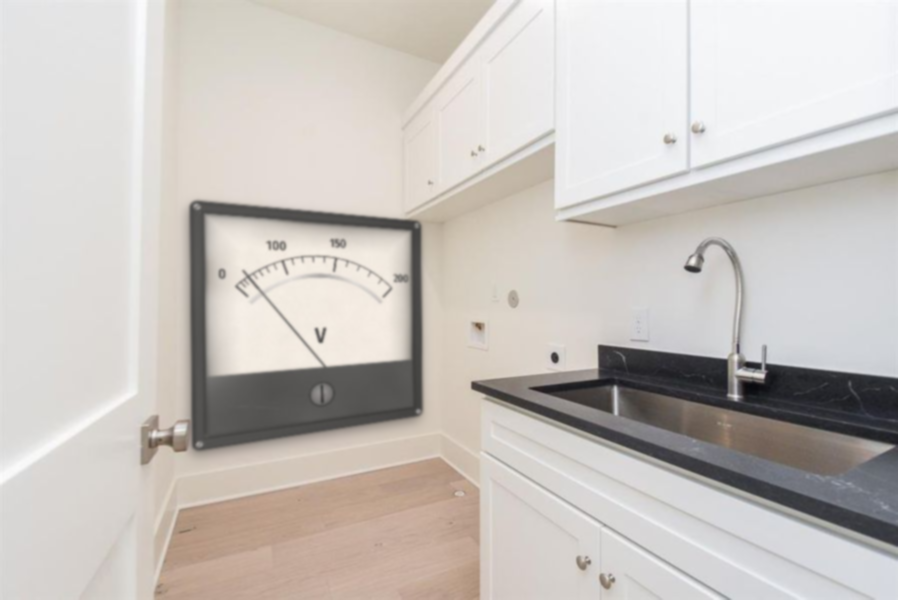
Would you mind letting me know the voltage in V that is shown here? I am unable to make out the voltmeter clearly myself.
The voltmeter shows 50 V
